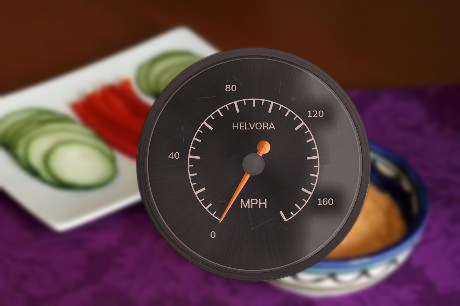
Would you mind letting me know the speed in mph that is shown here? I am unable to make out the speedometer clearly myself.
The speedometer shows 0 mph
